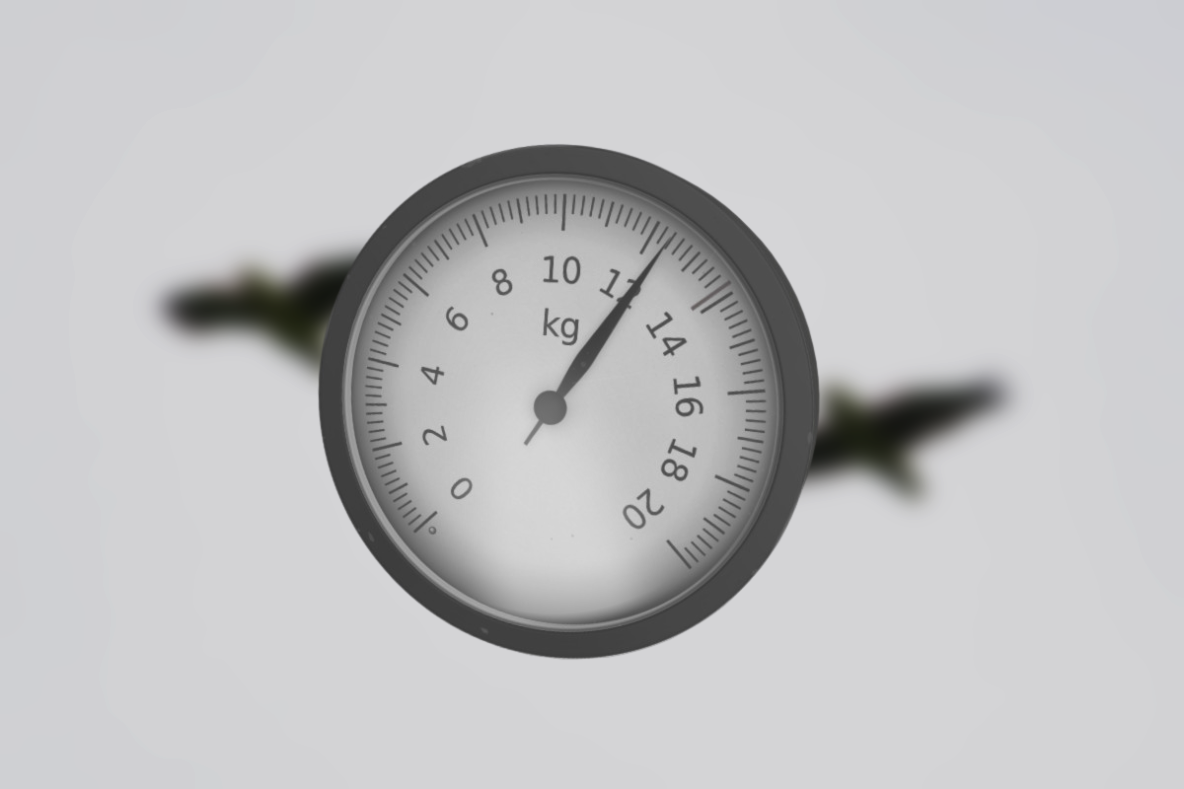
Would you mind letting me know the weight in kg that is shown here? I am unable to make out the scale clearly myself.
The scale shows 12.4 kg
